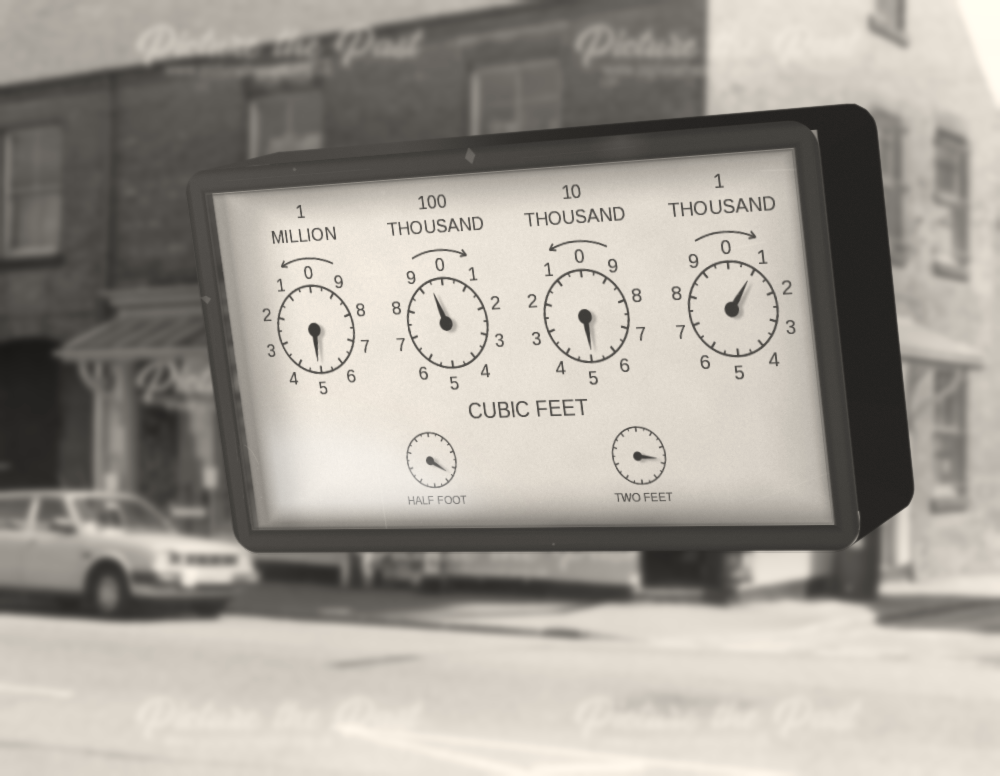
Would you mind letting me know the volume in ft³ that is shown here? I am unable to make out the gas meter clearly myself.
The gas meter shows 495100 ft³
